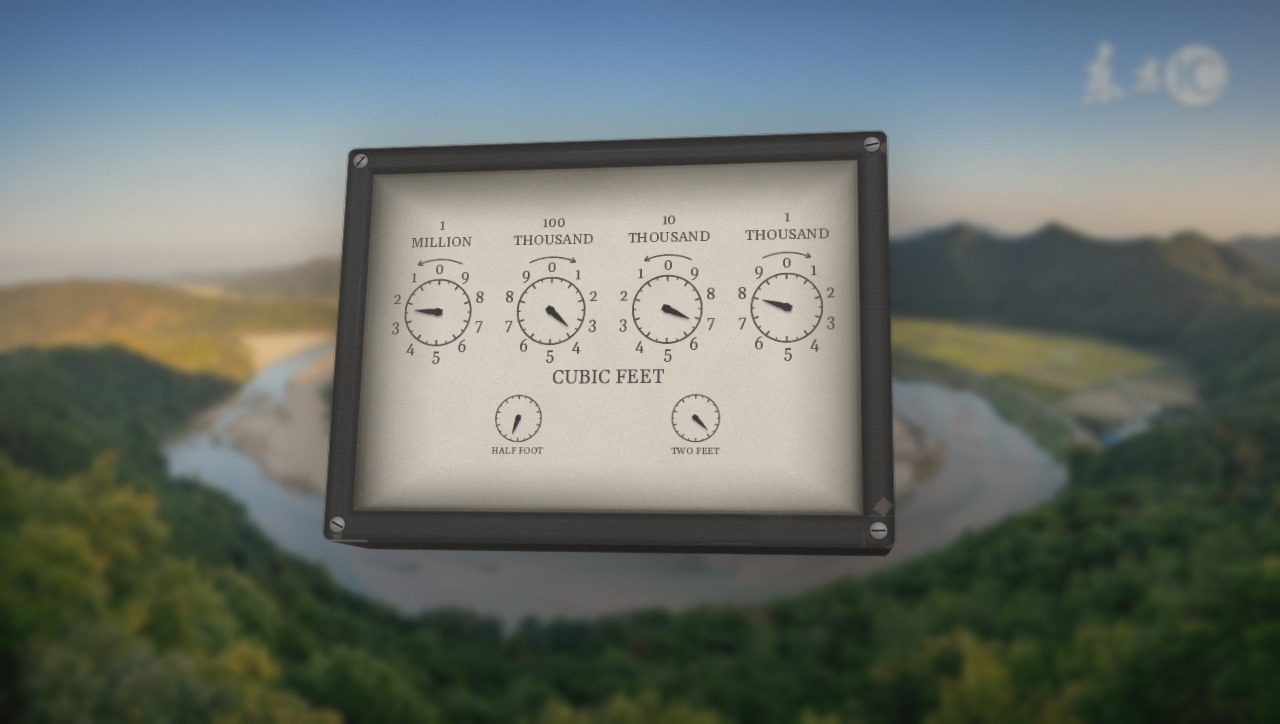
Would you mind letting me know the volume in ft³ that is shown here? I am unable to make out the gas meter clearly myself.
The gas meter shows 236800 ft³
